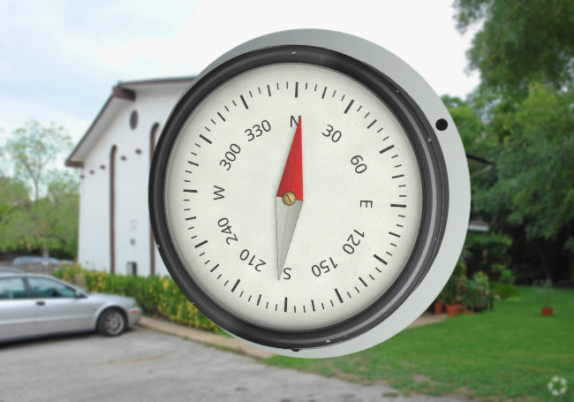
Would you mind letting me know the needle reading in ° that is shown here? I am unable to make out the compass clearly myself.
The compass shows 5 °
